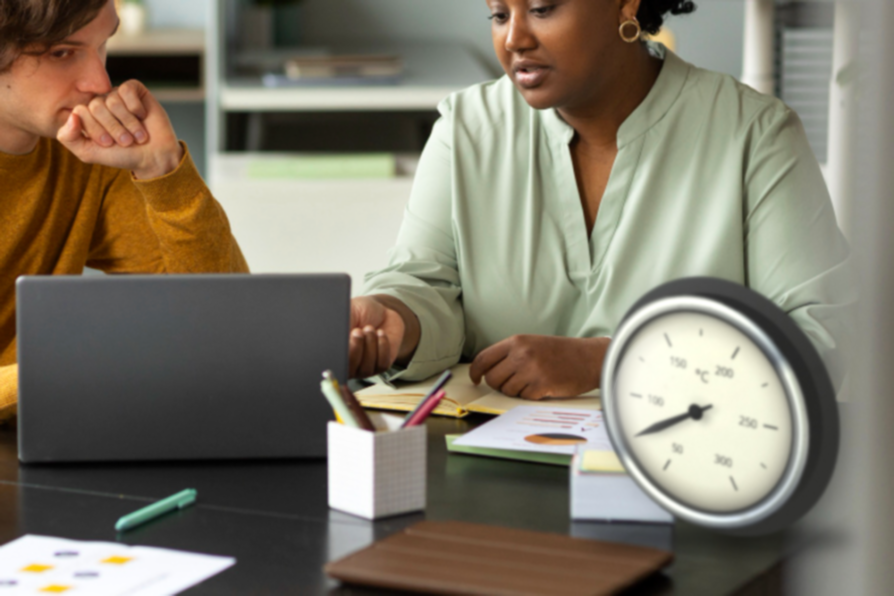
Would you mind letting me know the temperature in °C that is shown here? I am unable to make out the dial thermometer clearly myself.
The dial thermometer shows 75 °C
